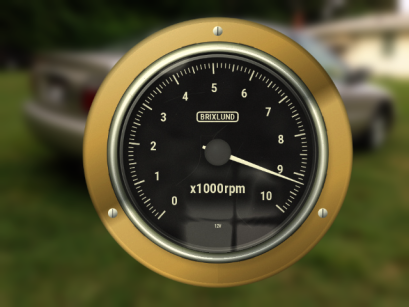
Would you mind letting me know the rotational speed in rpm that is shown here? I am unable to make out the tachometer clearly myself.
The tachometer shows 9200 rpm
